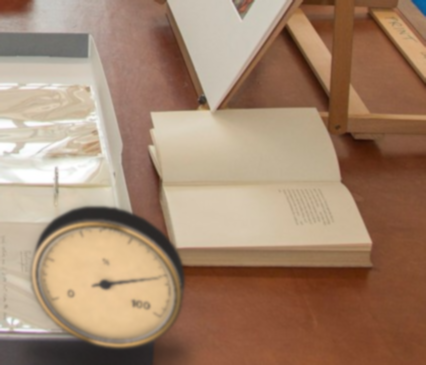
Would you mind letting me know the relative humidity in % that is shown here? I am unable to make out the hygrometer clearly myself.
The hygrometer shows 80 %
